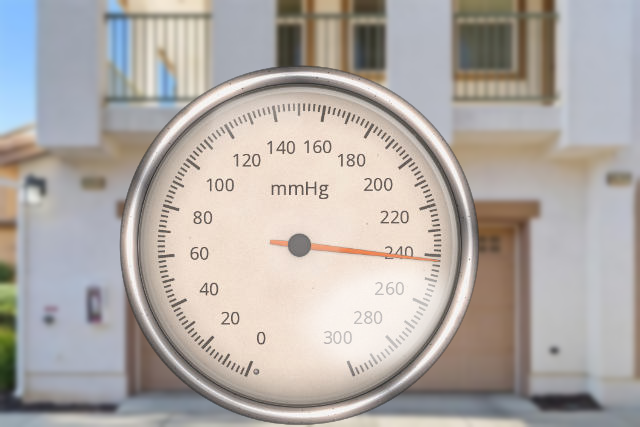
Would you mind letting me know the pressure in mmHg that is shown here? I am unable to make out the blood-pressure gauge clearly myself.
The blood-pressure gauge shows 242 mmHg
